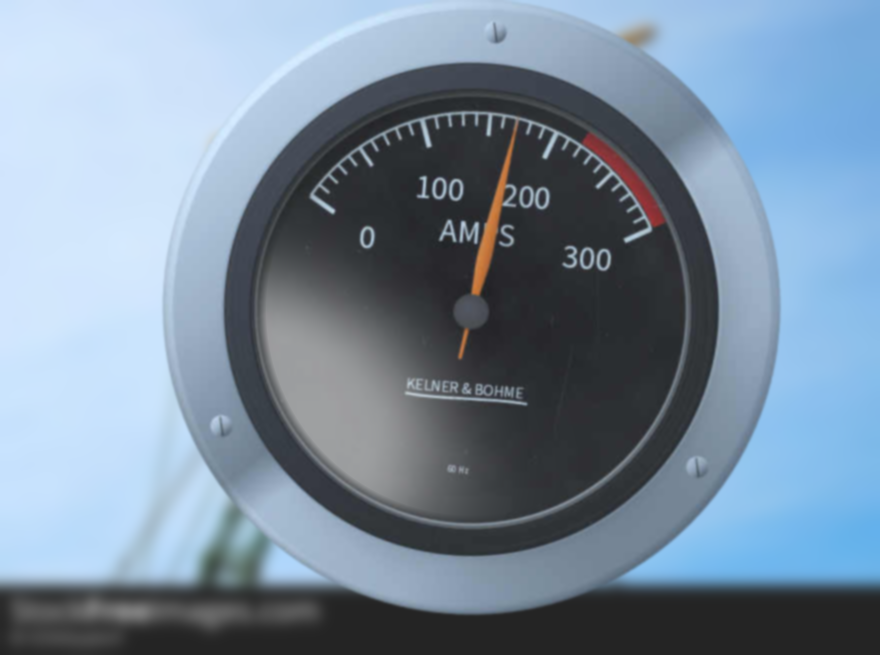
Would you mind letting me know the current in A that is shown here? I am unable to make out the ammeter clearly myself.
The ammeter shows 170 A
